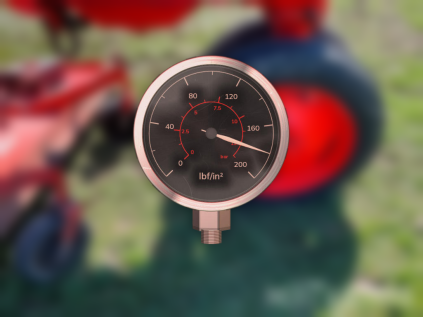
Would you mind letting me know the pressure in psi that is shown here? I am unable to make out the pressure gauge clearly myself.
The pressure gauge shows 180 psi
